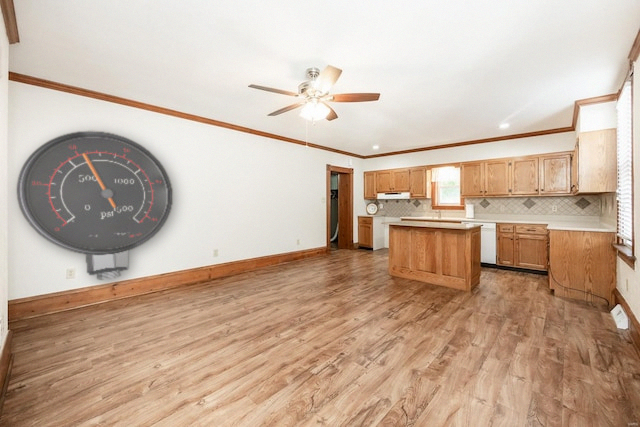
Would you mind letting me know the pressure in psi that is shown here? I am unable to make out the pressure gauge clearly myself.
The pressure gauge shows 600 psi
